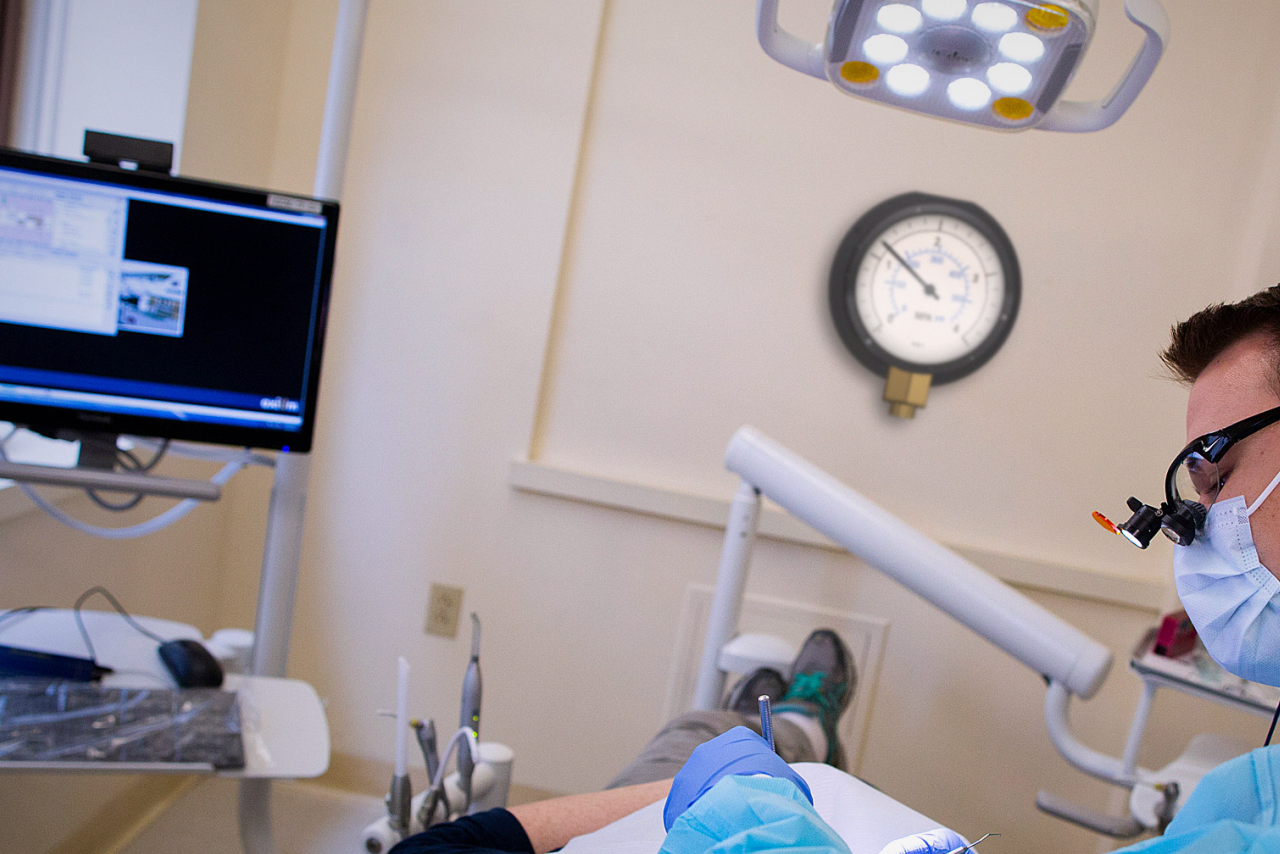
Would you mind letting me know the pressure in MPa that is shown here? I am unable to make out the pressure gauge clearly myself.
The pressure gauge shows 1.2 MPa
